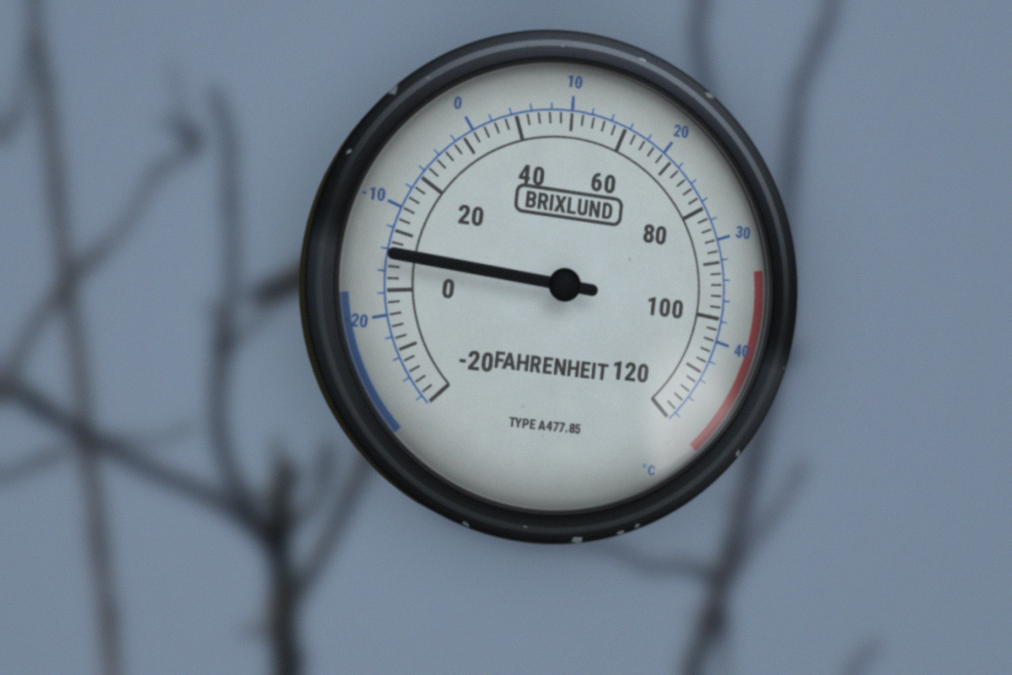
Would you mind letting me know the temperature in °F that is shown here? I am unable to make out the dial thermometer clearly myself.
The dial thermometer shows 6 °F
